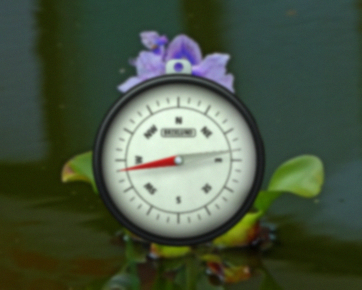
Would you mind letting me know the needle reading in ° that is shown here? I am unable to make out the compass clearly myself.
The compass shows 260 °
